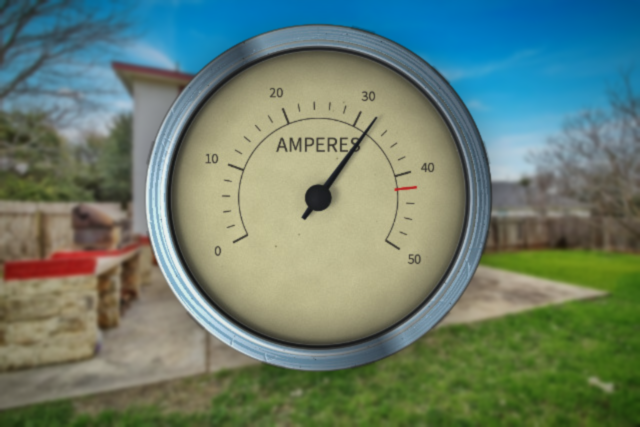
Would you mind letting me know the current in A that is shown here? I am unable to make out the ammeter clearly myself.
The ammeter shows 32 A
